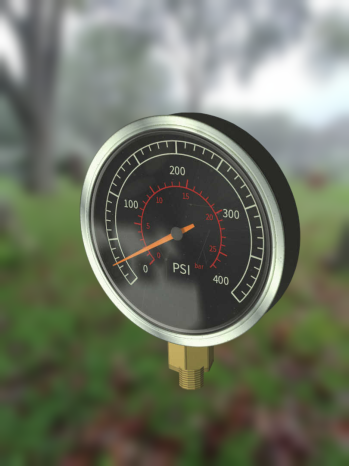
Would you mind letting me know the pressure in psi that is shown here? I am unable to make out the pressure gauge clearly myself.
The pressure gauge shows 25 psi
